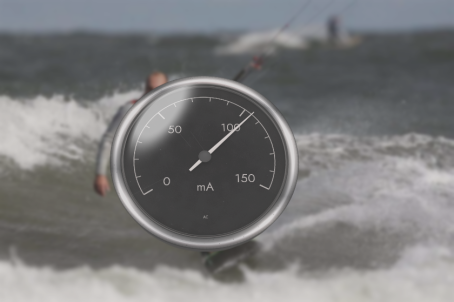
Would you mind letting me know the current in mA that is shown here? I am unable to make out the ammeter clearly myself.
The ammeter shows 105 mA
